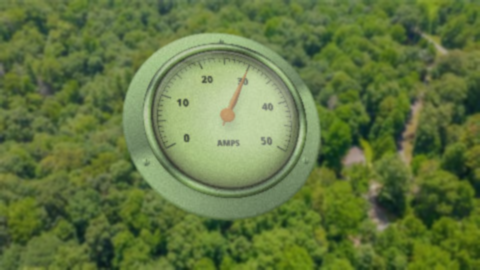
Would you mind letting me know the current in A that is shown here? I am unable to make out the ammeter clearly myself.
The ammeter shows 30 A
